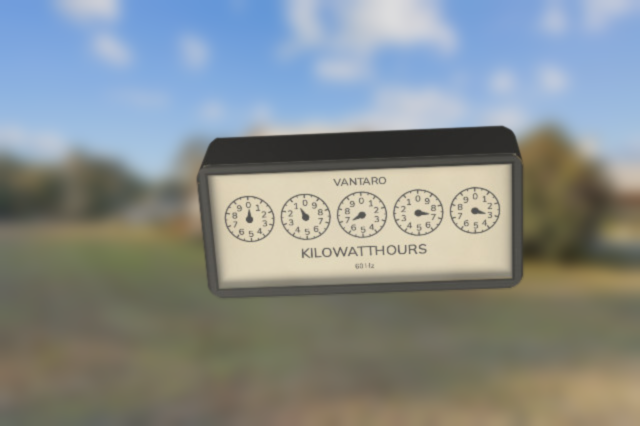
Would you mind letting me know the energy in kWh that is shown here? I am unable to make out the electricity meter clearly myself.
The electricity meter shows 673 kWh
